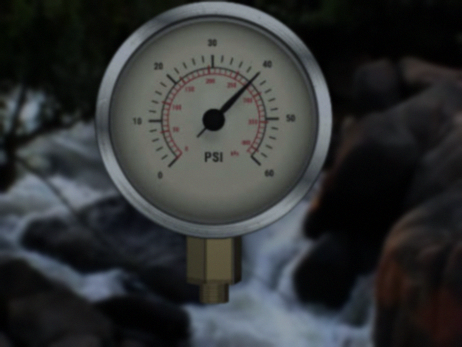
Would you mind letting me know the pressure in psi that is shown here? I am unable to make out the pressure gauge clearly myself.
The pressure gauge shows 40 psi
